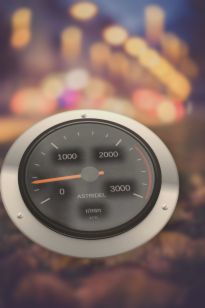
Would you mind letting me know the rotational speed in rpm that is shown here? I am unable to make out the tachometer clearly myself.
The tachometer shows 300 rpm
